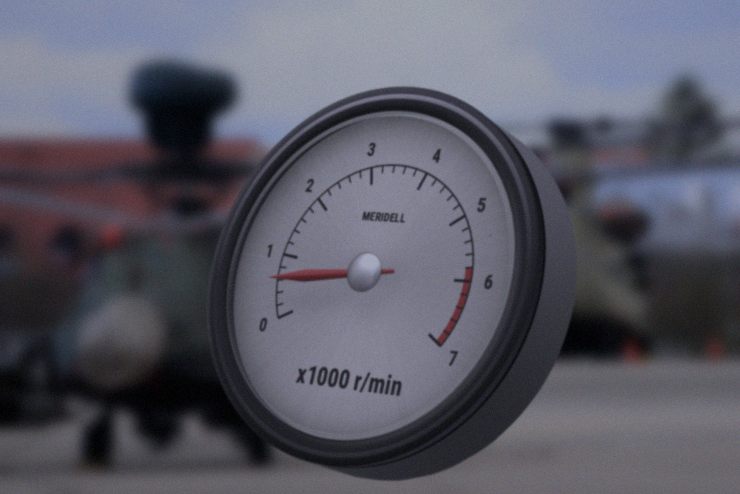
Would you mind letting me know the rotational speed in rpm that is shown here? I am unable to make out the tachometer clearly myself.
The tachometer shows 600 rpm
